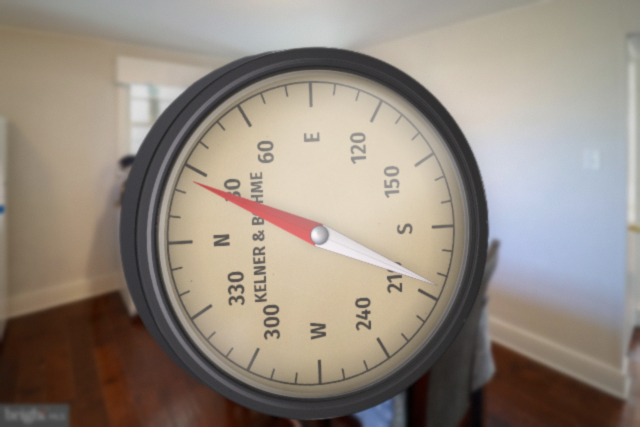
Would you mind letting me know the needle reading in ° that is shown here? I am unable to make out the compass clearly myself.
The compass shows 25 °
